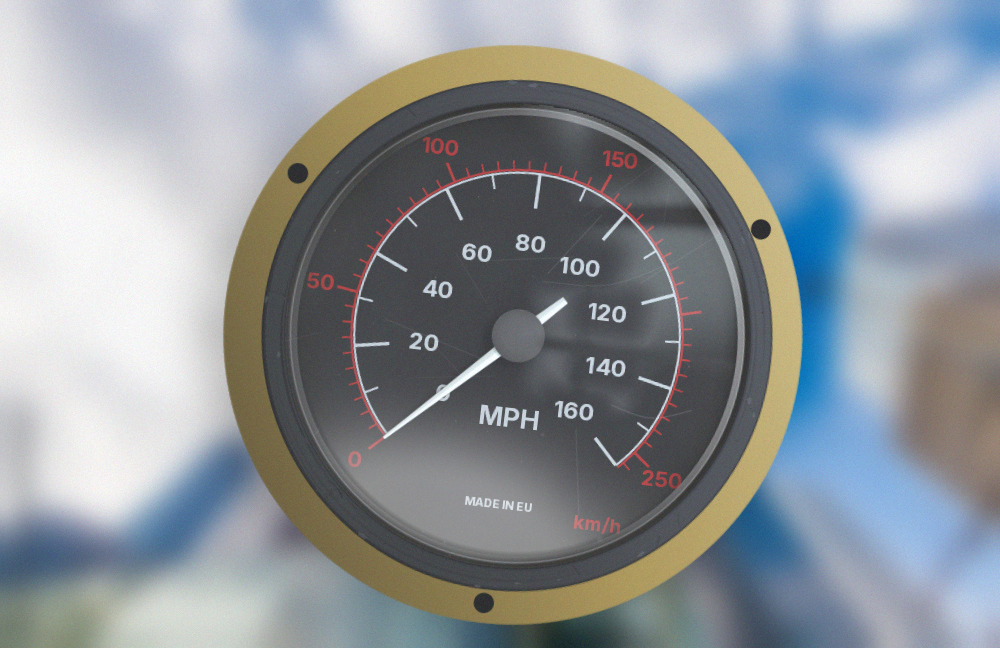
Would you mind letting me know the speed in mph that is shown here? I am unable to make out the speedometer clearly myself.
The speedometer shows 0 mph
